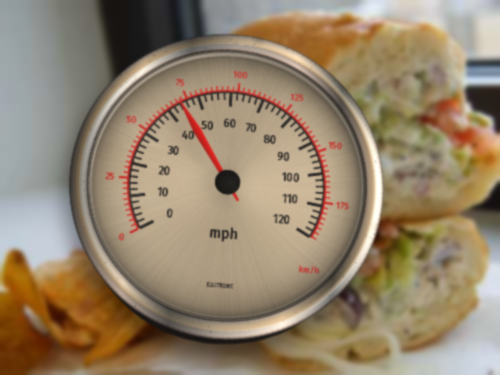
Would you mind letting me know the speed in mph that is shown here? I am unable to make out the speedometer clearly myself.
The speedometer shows 44 mph
